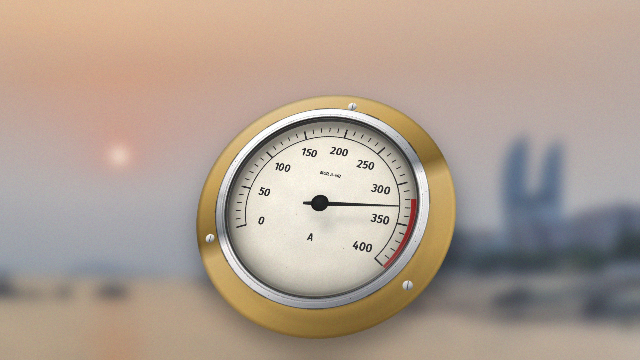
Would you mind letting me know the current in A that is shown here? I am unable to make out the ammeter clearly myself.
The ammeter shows 330 A
